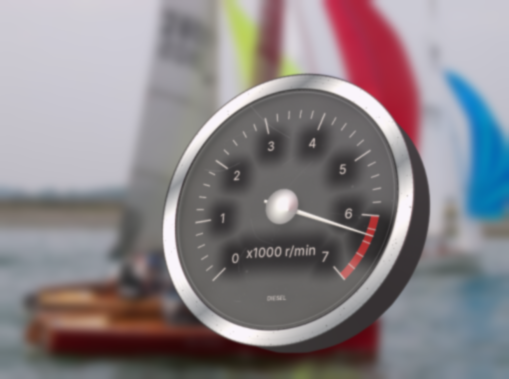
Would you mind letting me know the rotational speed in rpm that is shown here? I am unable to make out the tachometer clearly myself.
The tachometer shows 6300 rpm
